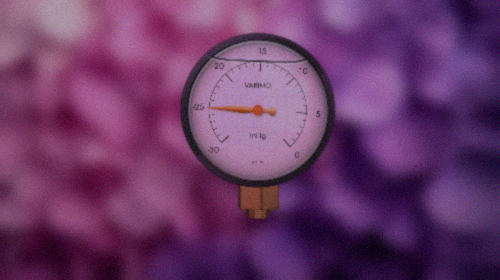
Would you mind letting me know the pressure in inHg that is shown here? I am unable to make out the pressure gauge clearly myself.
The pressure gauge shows -25 inHg
